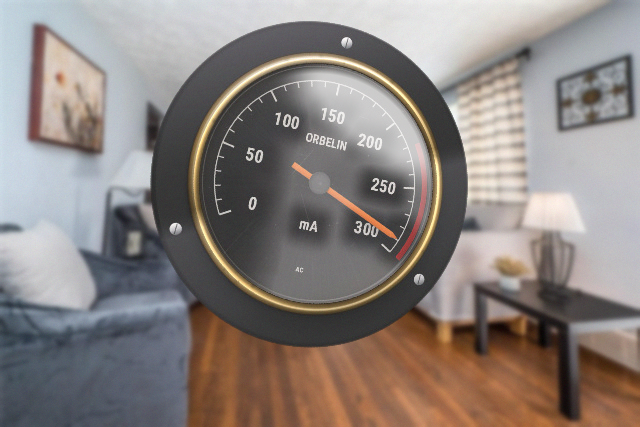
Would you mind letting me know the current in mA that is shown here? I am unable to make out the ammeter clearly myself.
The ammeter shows 290 mA
